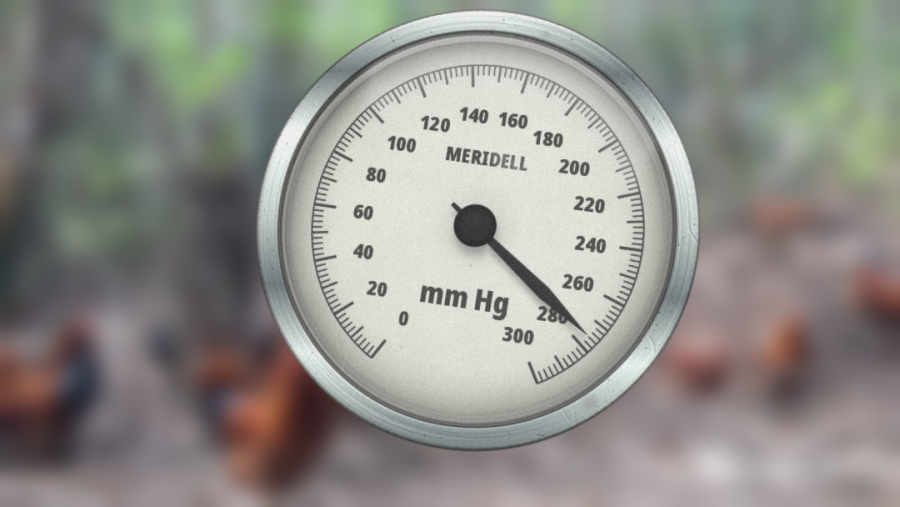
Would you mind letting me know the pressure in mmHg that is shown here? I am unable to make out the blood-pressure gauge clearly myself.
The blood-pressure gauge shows 276 mmHg
